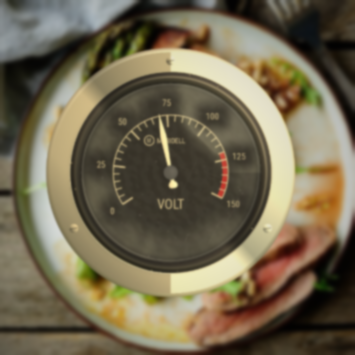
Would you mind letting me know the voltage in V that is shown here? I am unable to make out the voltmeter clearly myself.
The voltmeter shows 70 V
